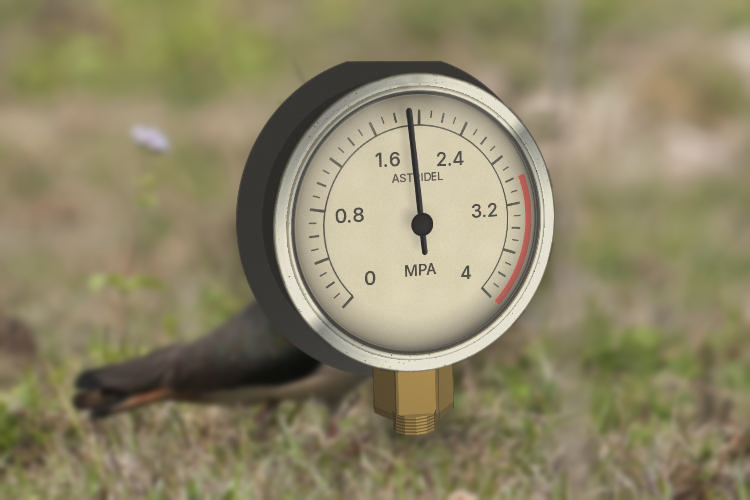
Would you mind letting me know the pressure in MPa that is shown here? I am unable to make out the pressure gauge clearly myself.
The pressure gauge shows 1.9 MPa
